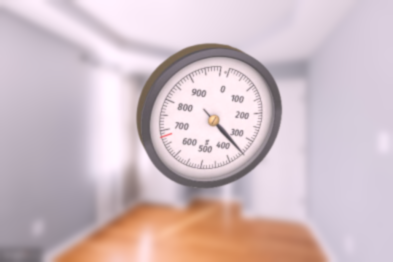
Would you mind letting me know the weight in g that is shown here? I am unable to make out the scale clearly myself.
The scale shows 350 g
